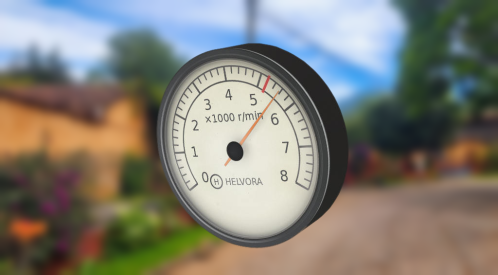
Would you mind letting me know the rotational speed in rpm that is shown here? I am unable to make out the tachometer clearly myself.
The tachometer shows 5600 rpm
